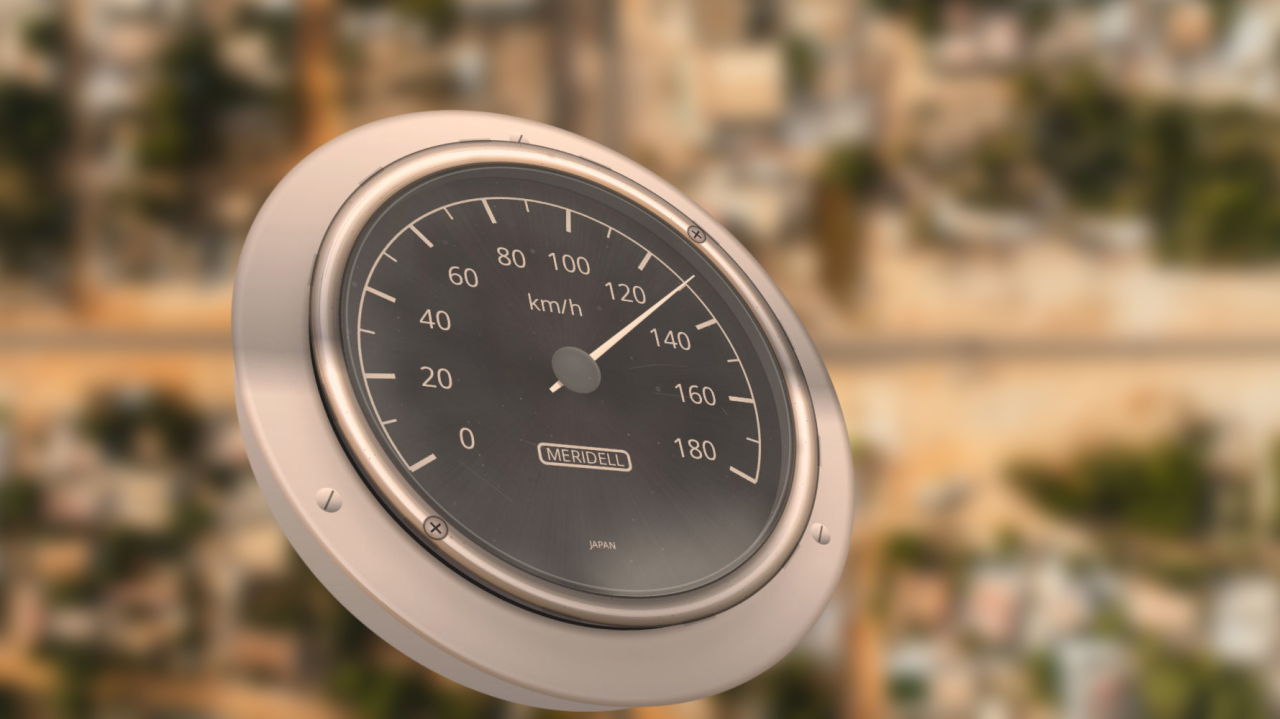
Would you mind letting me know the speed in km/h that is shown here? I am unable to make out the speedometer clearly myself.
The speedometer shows 130 km/h
